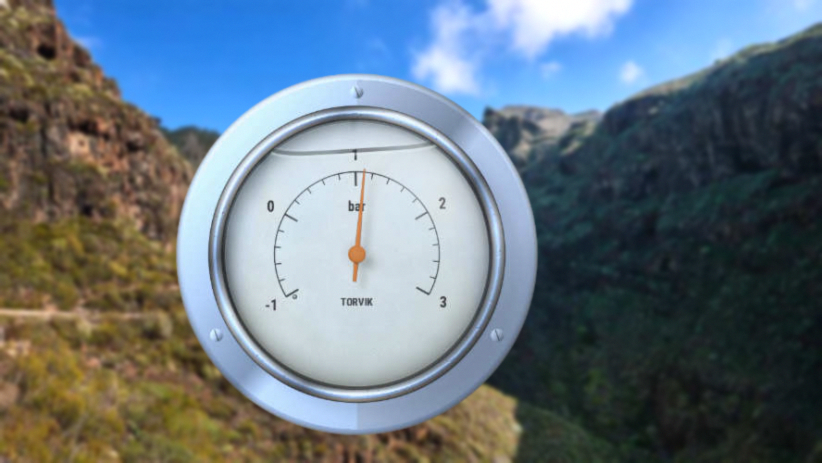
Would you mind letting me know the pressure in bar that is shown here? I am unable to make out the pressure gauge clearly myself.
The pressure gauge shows 1.1 bar
